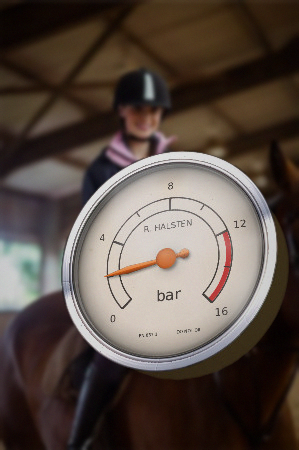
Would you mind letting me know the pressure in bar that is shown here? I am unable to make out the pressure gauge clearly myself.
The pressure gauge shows 2 bar
